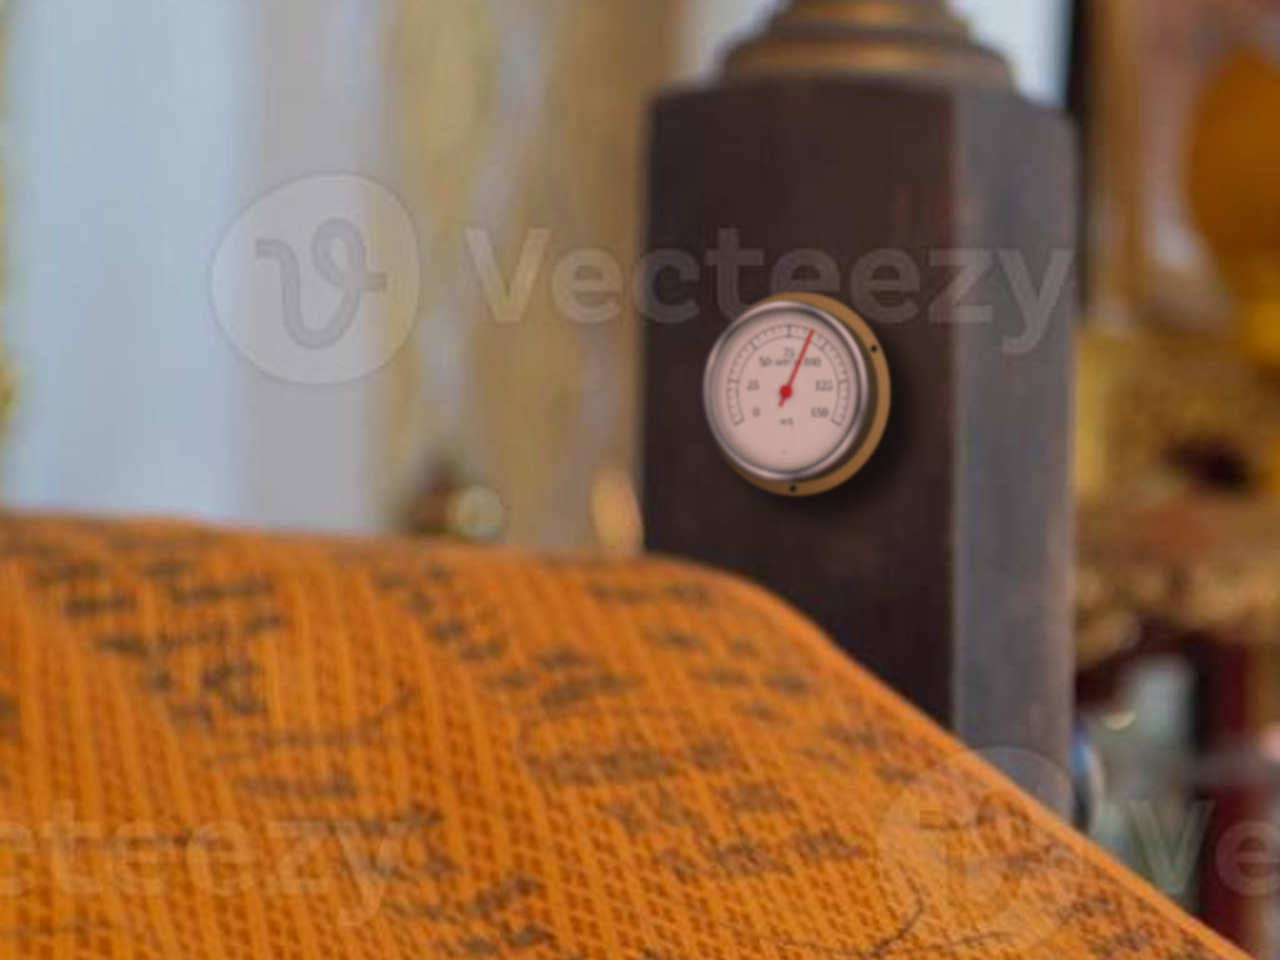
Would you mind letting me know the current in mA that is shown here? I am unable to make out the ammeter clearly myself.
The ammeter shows 90 mA
